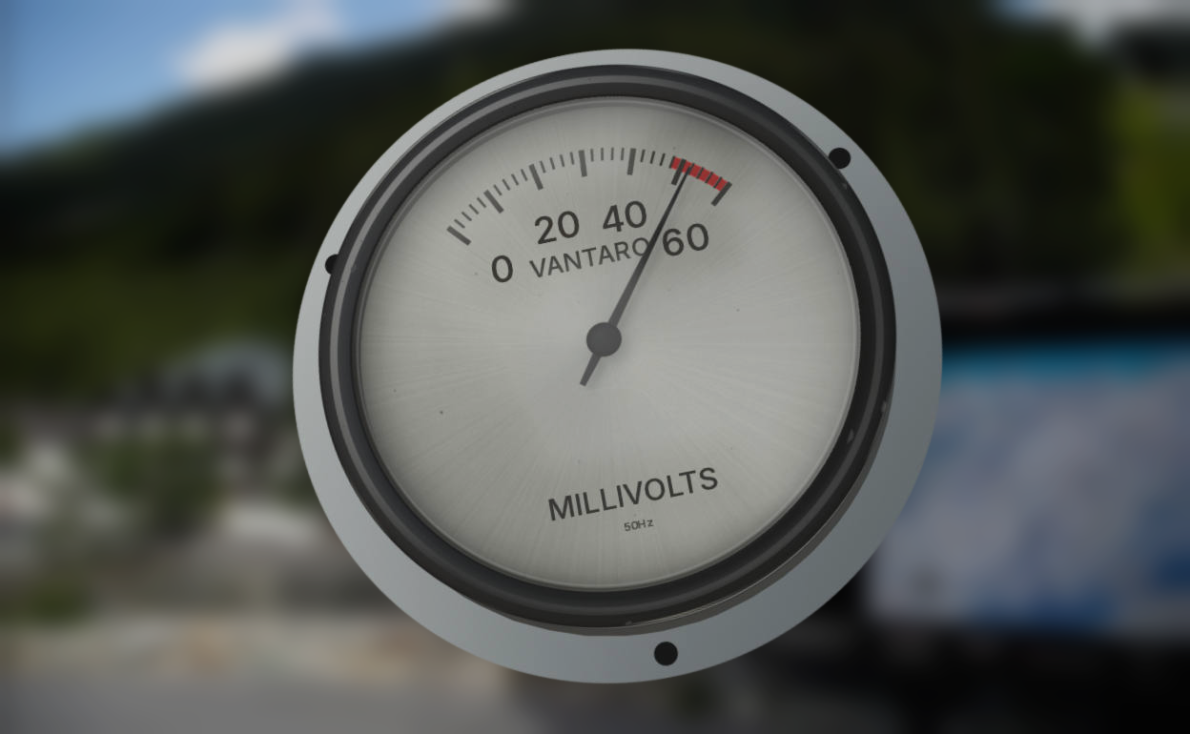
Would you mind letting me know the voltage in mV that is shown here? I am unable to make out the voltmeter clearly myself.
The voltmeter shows 52 mV
